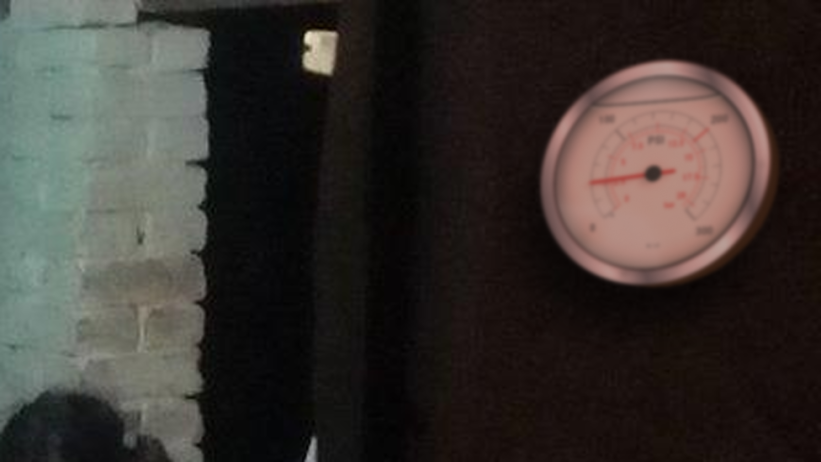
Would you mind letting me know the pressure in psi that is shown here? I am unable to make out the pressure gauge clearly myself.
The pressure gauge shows 40 psi
